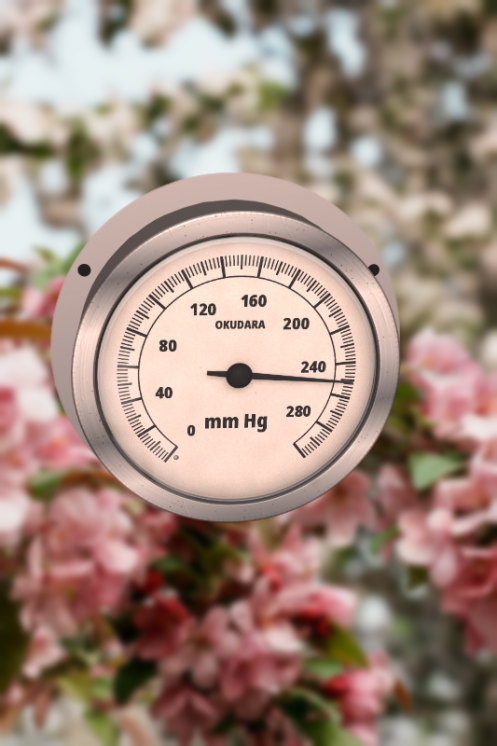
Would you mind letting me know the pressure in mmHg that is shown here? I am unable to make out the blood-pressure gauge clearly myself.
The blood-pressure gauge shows 250 mmHg
